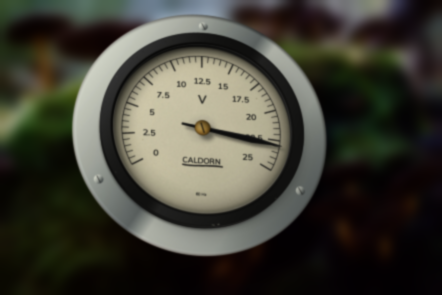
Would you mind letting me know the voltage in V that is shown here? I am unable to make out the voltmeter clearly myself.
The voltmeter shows 23 V
